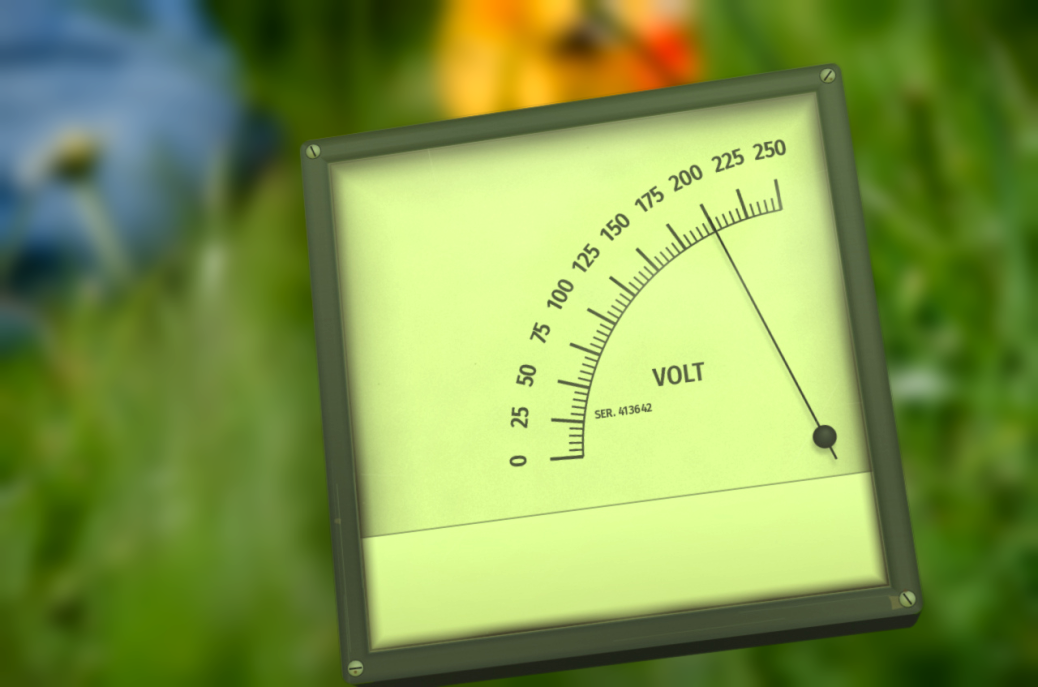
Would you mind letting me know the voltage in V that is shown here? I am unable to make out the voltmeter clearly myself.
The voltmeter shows 200 V
